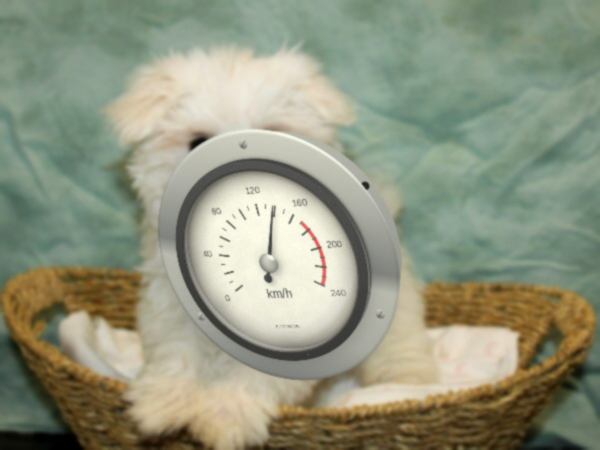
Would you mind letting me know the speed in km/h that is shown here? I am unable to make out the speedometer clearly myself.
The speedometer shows 140 km/h
